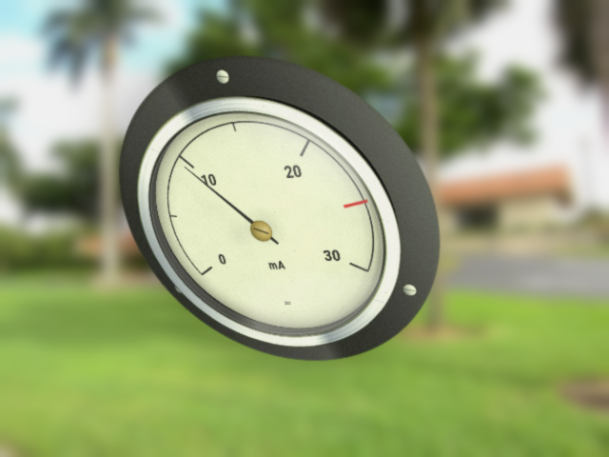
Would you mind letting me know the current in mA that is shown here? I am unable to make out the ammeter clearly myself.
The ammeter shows 10 mA
